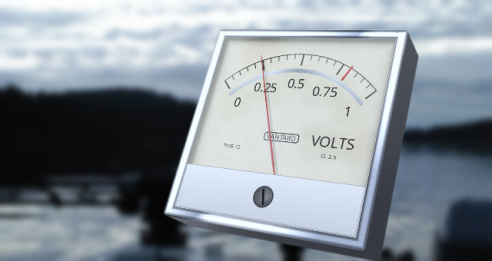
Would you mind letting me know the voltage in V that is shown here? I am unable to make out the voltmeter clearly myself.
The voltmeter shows 0.25 V
